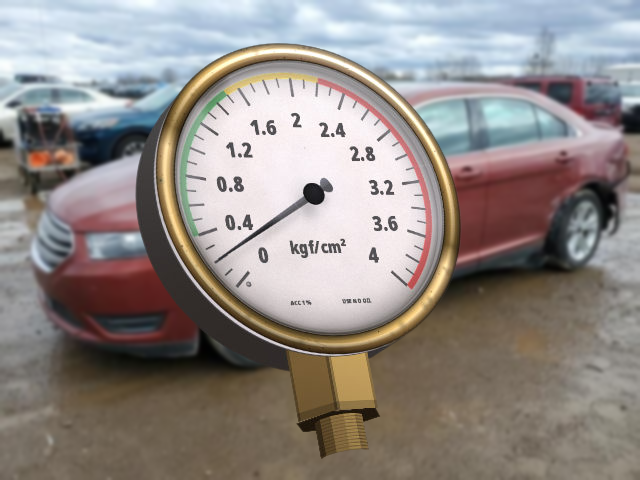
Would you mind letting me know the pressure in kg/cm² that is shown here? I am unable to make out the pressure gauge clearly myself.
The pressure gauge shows 0.2 kg/cm²
